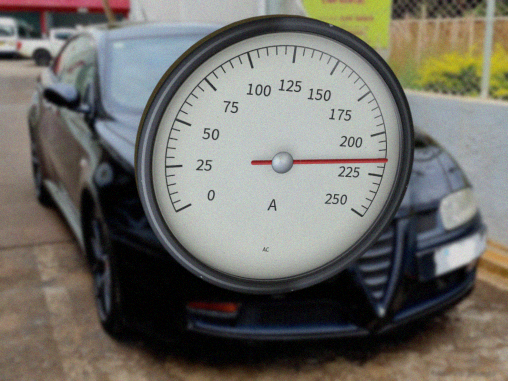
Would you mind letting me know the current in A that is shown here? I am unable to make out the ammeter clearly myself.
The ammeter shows 215 A
